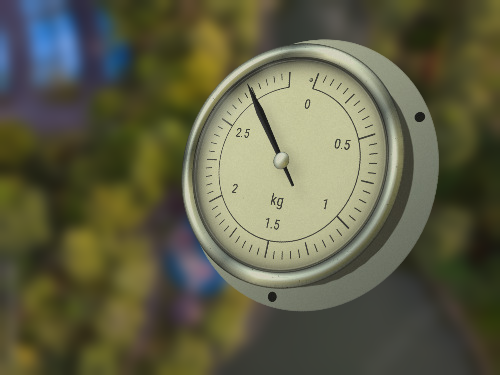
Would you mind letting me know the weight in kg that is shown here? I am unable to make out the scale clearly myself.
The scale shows 2.75 kg
